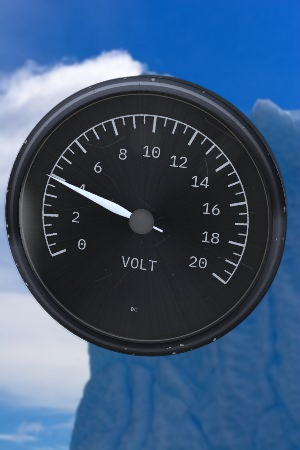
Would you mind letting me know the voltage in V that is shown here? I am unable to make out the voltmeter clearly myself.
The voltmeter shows 4 V
